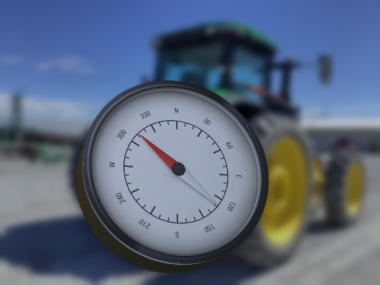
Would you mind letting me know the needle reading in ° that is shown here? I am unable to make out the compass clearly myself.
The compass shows 310 °
